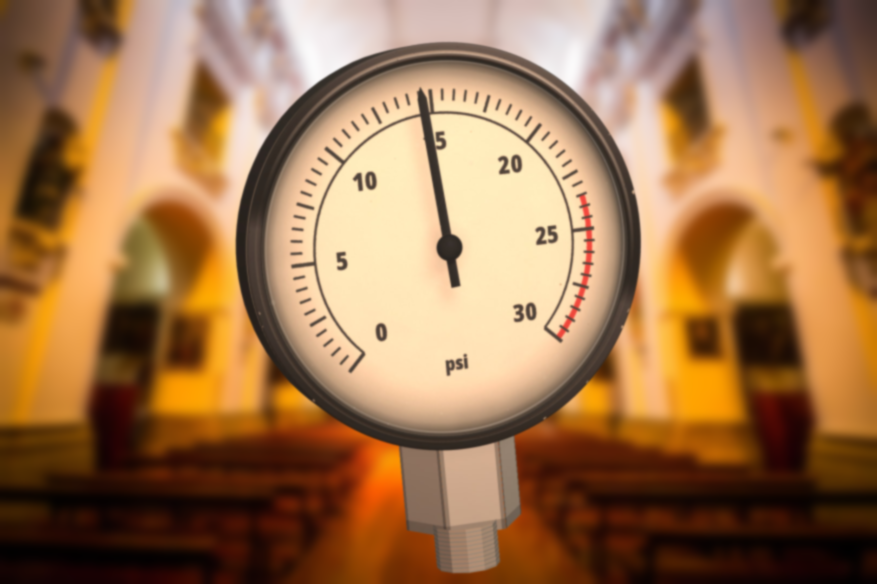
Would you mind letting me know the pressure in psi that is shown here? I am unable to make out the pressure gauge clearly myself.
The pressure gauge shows 14.5 psi
